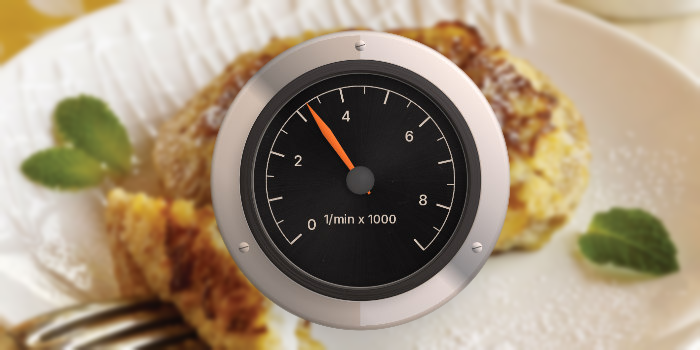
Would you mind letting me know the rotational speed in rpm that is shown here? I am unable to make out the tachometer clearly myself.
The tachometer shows 3250 rpm
